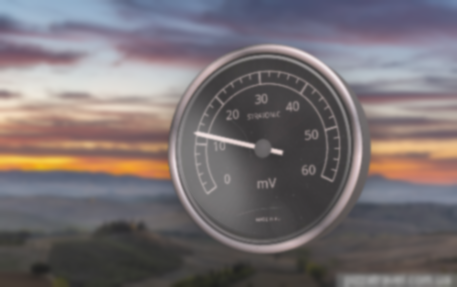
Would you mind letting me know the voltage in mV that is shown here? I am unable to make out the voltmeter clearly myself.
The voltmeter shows 12 mV
